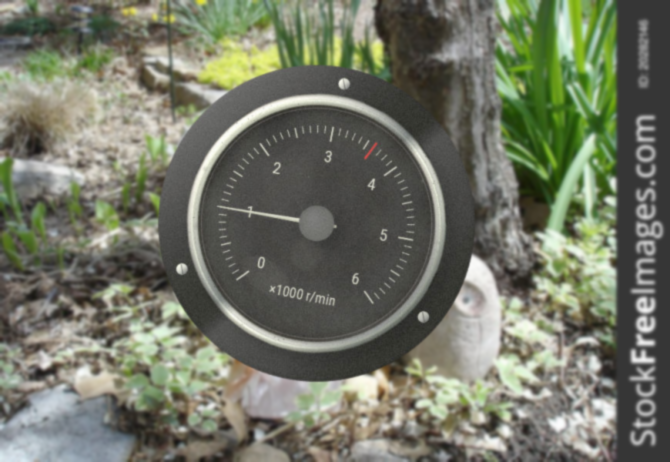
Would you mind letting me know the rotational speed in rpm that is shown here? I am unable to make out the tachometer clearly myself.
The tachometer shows 1000 rpm
